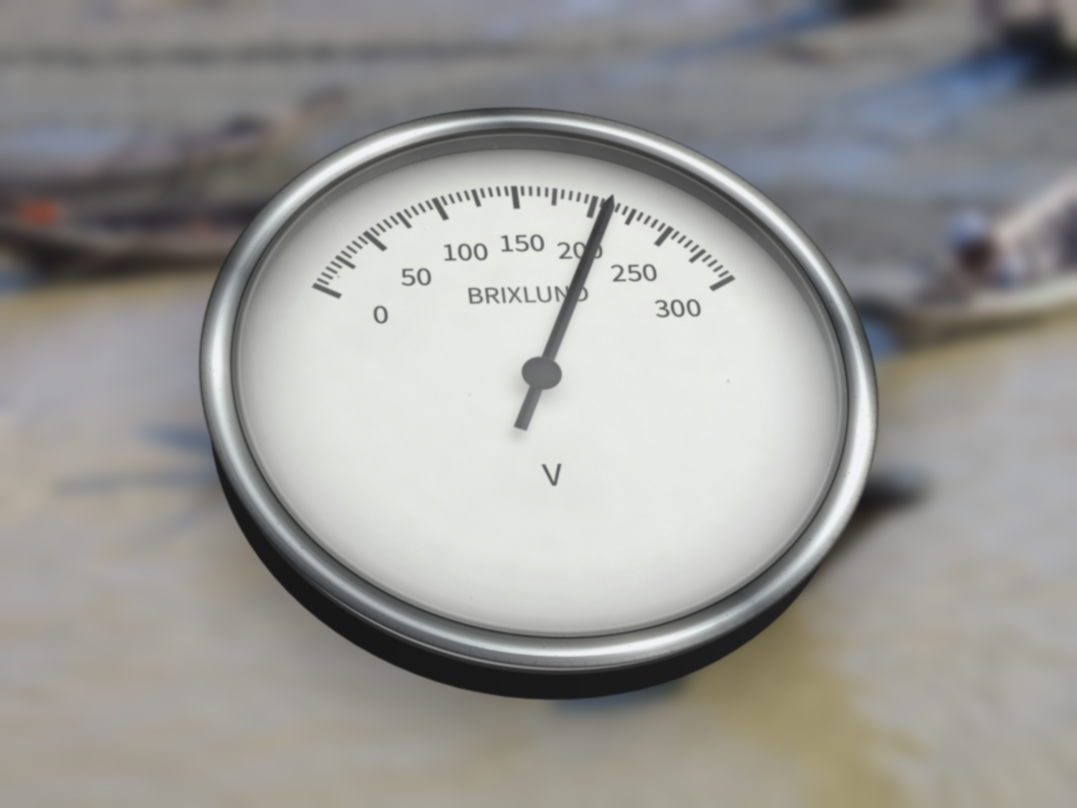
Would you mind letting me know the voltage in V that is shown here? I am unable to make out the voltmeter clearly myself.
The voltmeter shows 210 V
